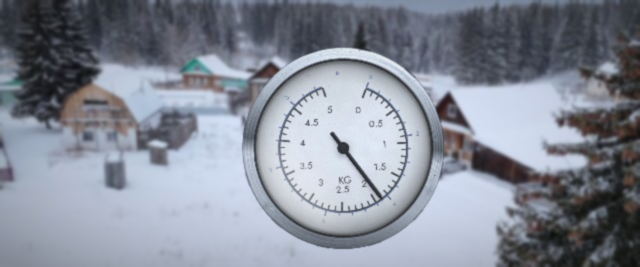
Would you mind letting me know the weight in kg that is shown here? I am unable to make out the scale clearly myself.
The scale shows 1.9 kg
